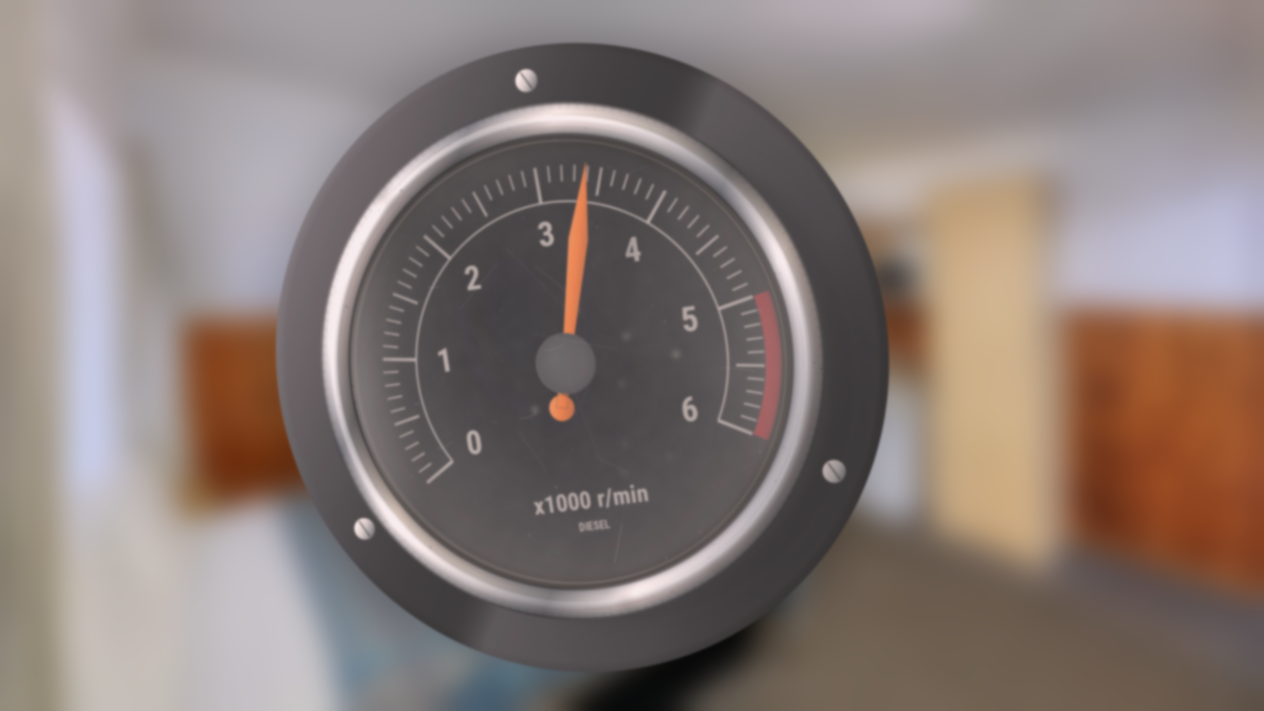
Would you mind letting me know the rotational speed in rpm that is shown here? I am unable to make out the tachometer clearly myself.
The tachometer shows 3400 rpm
